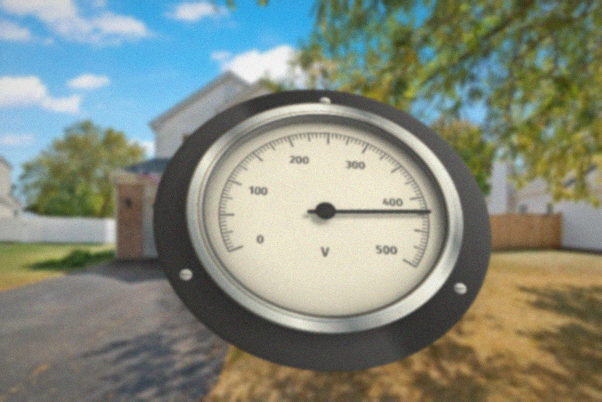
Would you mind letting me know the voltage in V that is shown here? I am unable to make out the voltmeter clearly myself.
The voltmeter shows 425 V
